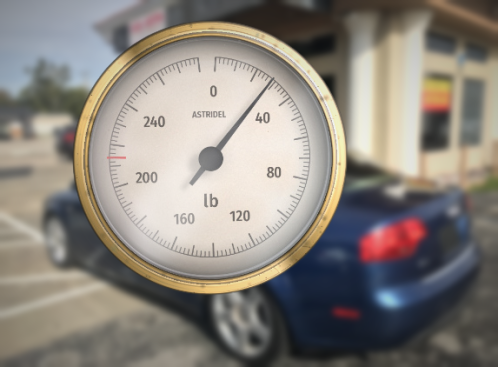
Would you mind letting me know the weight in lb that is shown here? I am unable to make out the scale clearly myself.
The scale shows 28 lb
